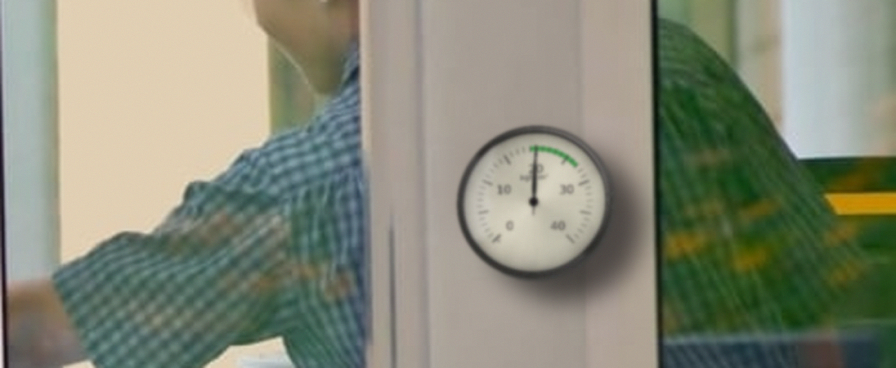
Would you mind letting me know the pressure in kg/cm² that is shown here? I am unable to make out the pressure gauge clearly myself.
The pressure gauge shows 20 kg/cm²
